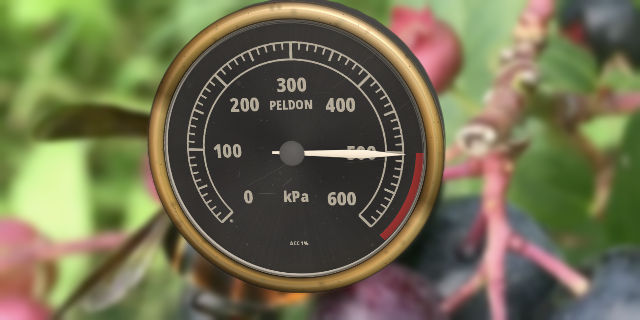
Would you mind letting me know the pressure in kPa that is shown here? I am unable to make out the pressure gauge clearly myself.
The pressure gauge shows 500 kPa
